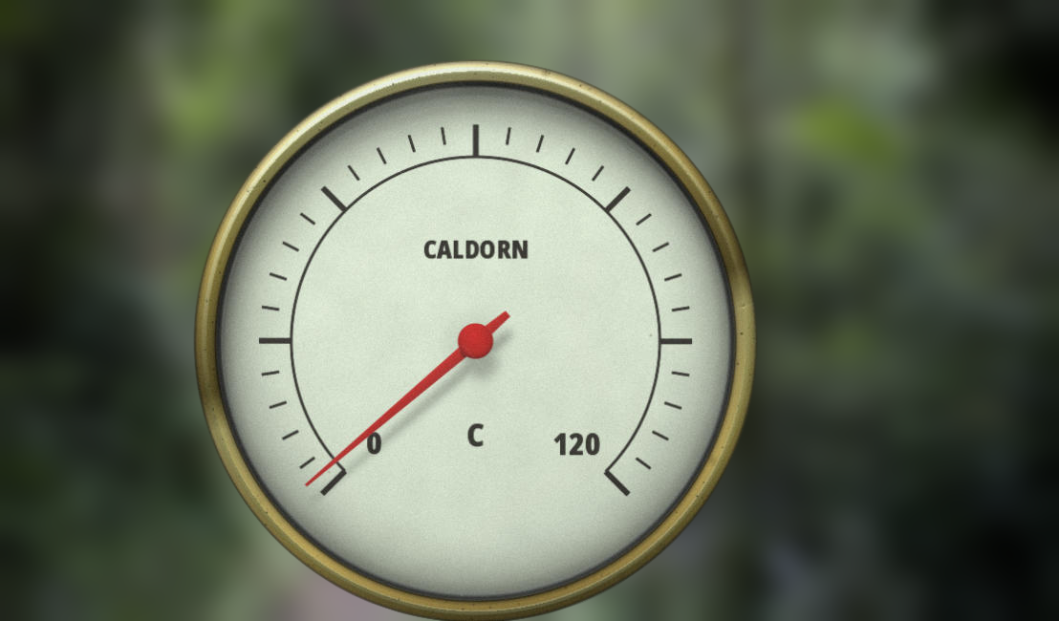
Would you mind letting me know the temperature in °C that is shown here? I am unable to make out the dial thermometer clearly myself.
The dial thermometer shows 2 °C
